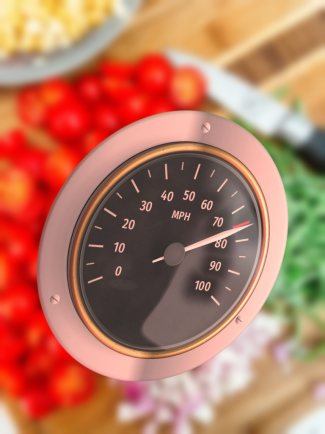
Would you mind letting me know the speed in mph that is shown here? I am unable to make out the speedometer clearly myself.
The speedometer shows 75 mph
